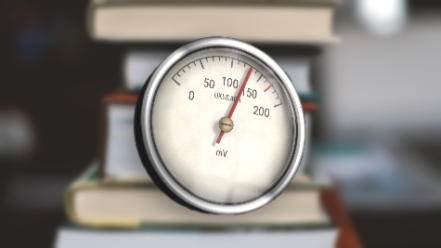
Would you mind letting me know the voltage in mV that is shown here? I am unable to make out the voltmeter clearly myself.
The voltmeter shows 130 mV
